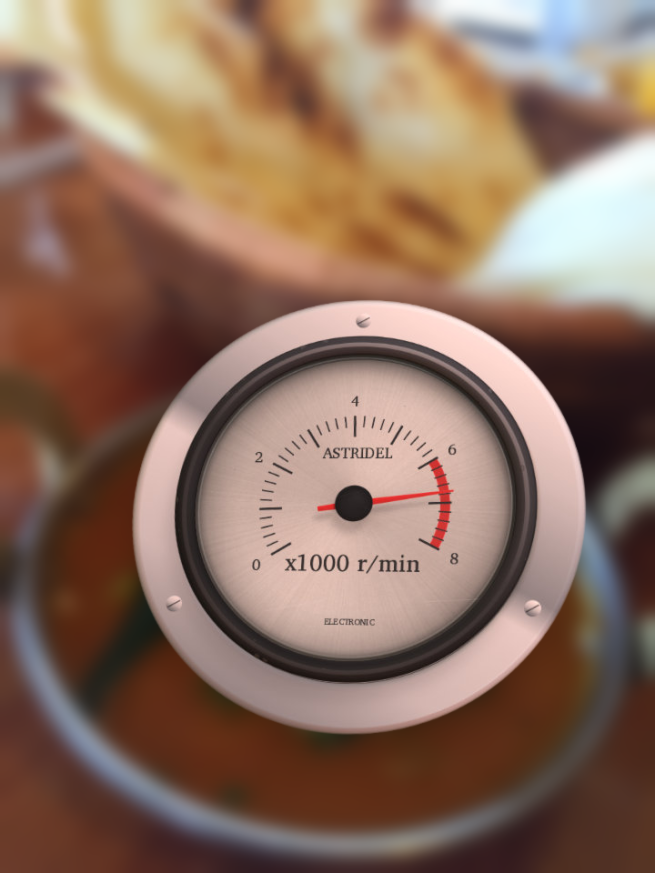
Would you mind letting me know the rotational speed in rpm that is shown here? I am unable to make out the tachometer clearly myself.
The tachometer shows 6800 rpm
